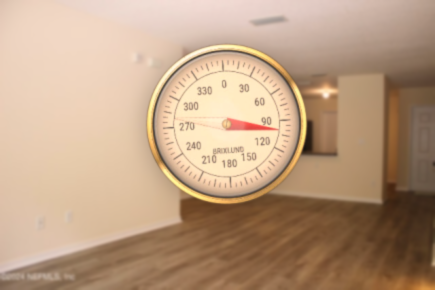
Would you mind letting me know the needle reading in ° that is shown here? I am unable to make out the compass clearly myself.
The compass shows 100 °
